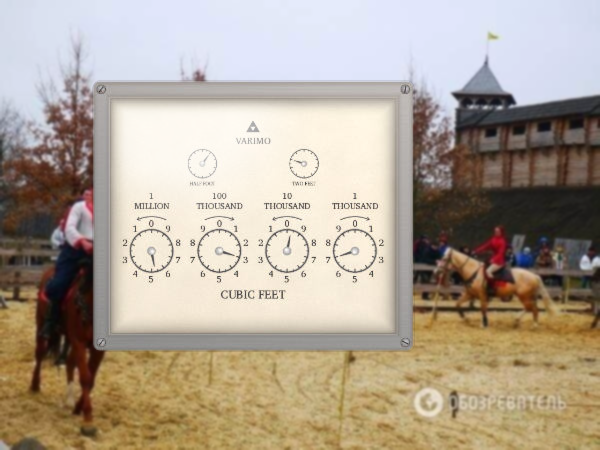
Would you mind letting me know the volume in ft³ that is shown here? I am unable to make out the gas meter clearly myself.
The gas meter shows 529700 ft³
